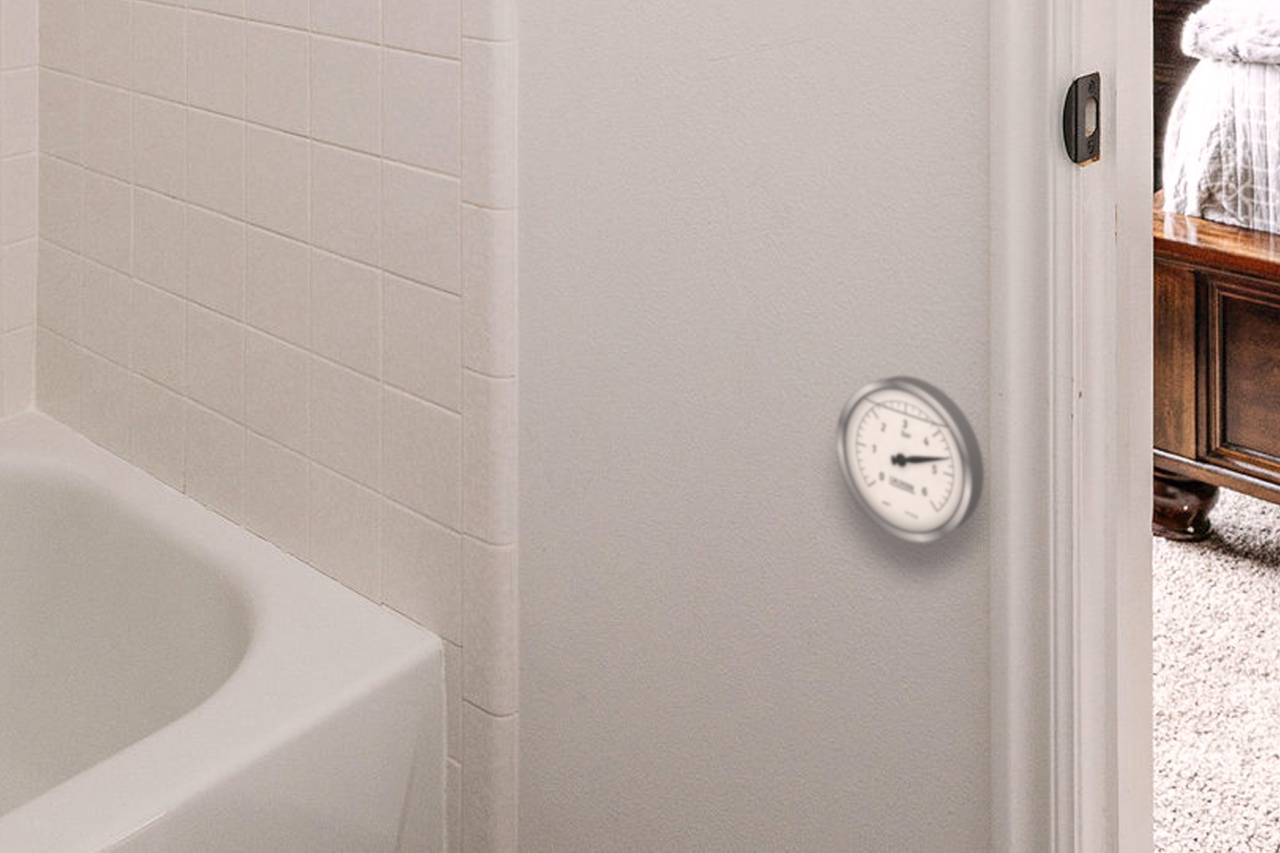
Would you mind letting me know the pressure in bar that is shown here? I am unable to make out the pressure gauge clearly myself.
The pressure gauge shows 4.6 bar
